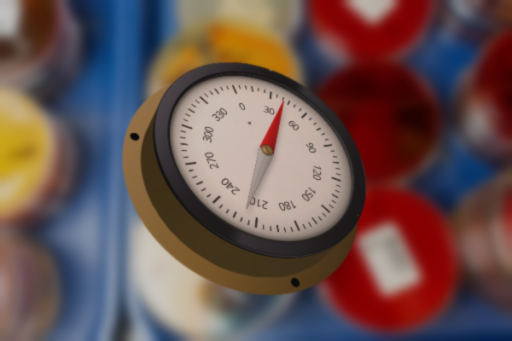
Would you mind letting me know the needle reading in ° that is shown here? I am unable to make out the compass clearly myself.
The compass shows 40 °
